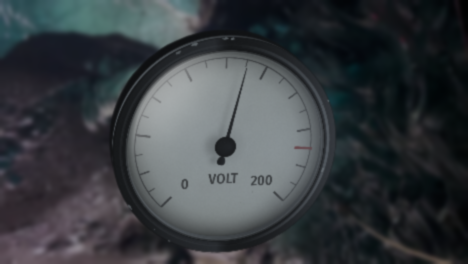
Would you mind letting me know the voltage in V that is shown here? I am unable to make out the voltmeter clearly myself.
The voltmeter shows 110 V
